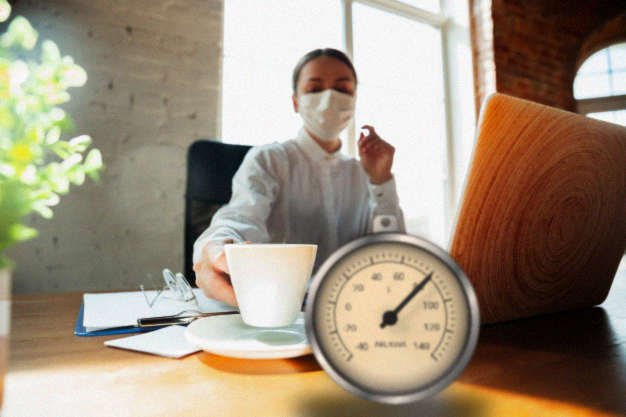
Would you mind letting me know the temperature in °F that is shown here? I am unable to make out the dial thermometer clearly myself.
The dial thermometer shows 80 °F
